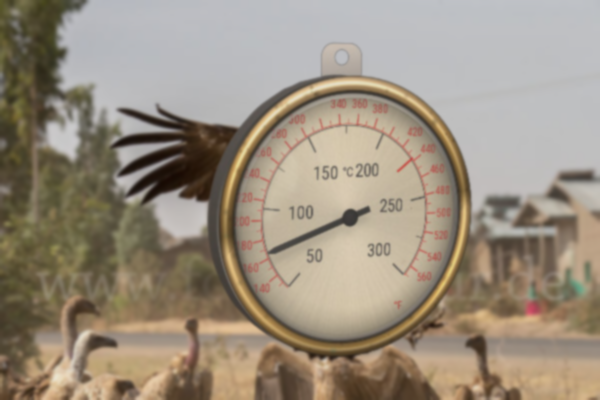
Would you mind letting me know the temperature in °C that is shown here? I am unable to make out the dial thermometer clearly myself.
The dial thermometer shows 75 °C
